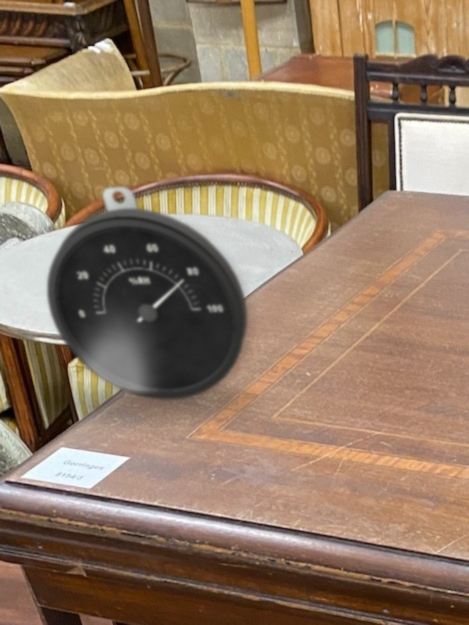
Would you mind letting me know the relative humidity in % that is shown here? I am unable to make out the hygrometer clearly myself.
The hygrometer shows 80 %
